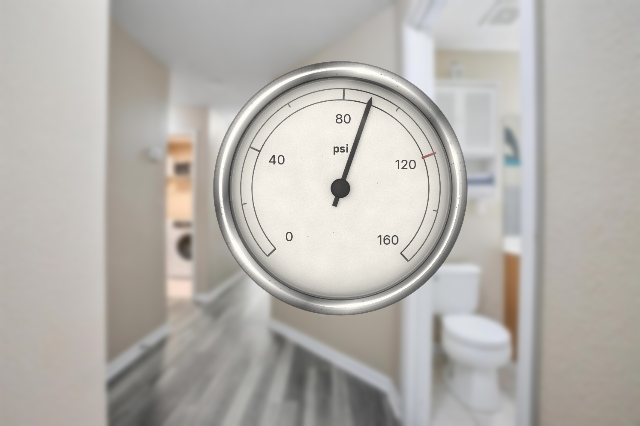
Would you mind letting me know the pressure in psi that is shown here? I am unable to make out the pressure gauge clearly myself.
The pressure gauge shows 90 psi
